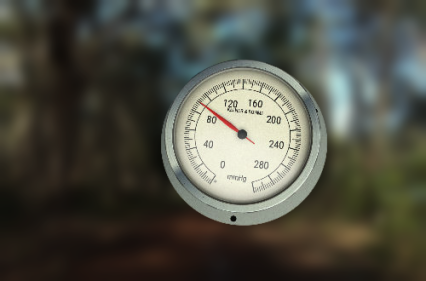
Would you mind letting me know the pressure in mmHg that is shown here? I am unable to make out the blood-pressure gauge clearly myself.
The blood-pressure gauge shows 90 mmHg
